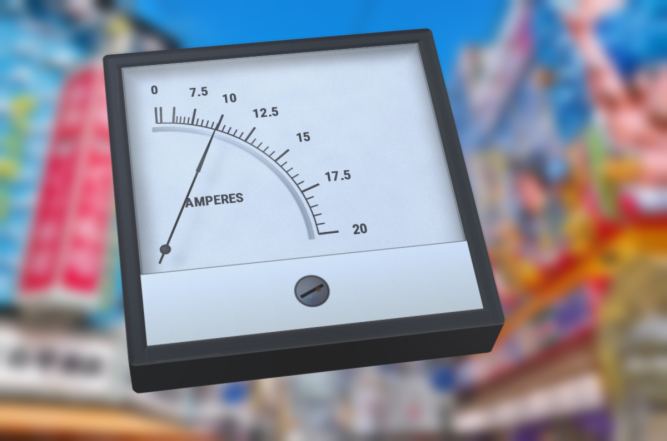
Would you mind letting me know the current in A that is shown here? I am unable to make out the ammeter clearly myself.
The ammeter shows 10 A
